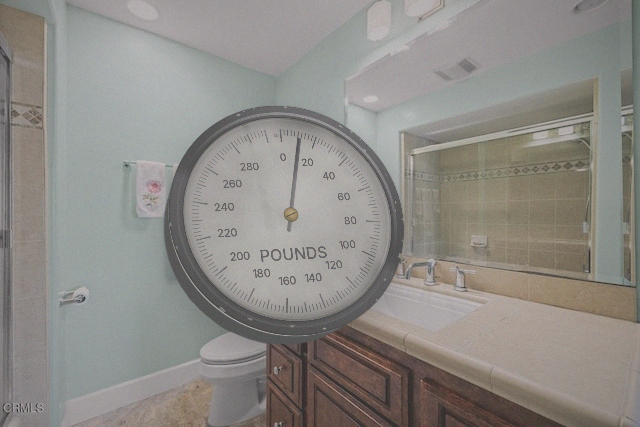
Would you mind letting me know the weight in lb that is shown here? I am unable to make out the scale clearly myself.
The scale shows 10 lb
